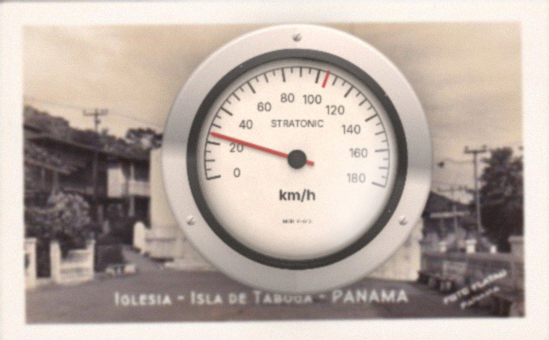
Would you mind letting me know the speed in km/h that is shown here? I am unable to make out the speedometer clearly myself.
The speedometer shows 25 km/h
